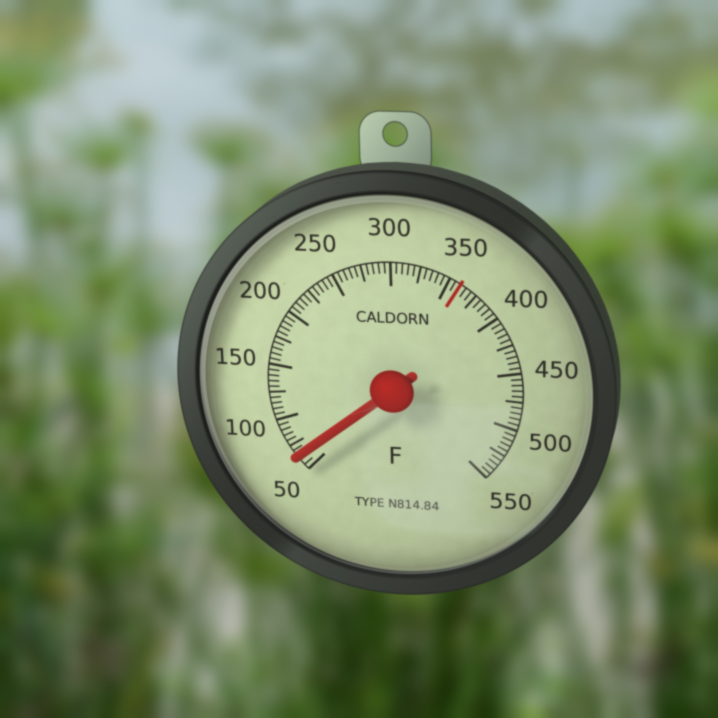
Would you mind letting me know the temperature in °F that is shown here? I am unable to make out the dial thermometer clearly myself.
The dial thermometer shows 65 °F
